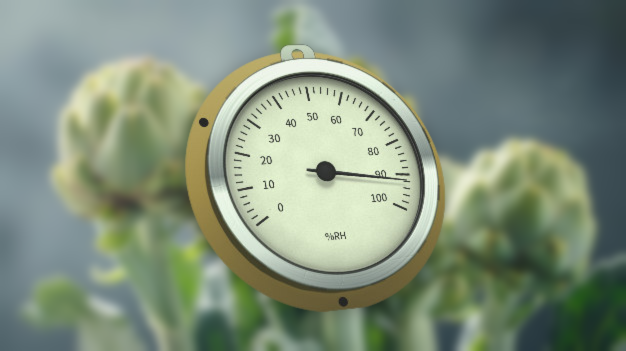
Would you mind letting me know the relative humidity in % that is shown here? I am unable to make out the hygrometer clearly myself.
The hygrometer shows 92 %
